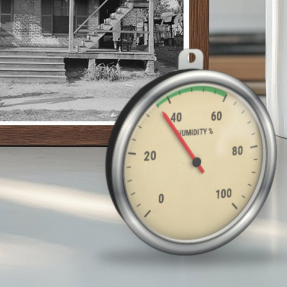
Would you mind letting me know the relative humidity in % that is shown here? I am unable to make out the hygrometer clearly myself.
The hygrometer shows 36 %
